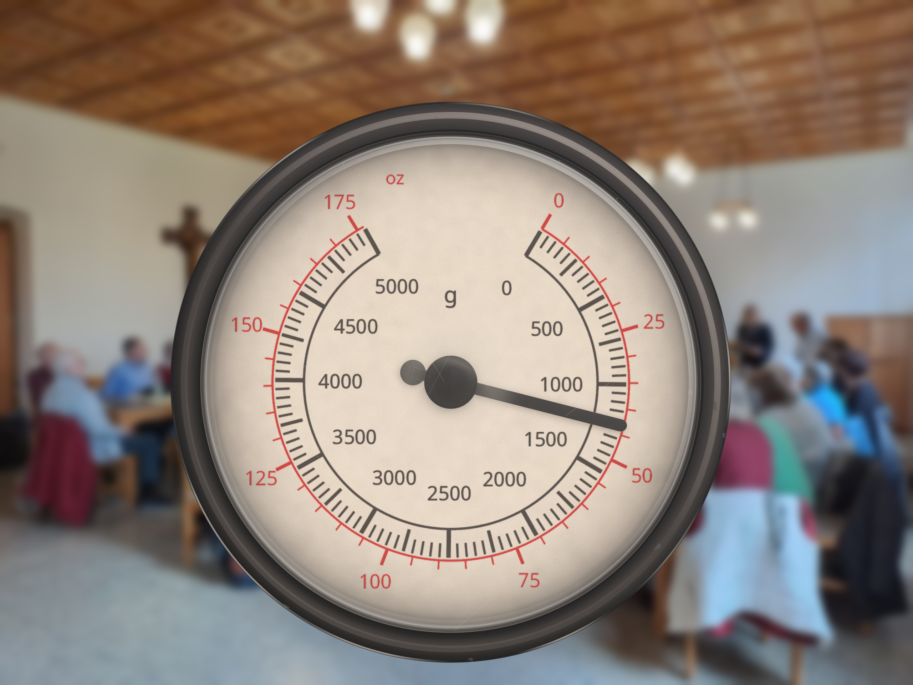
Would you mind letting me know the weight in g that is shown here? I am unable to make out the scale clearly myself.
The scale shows 1225 g
